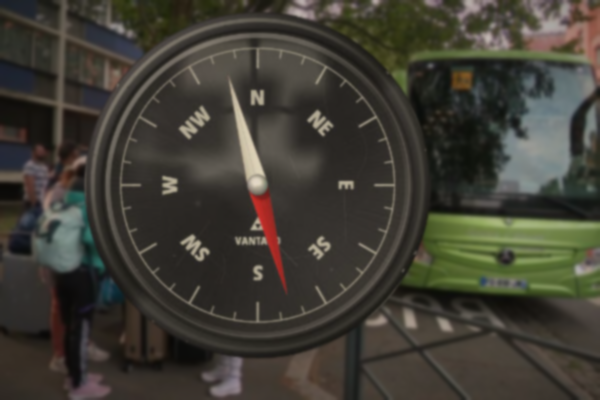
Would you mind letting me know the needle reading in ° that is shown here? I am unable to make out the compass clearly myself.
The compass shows 165 °
